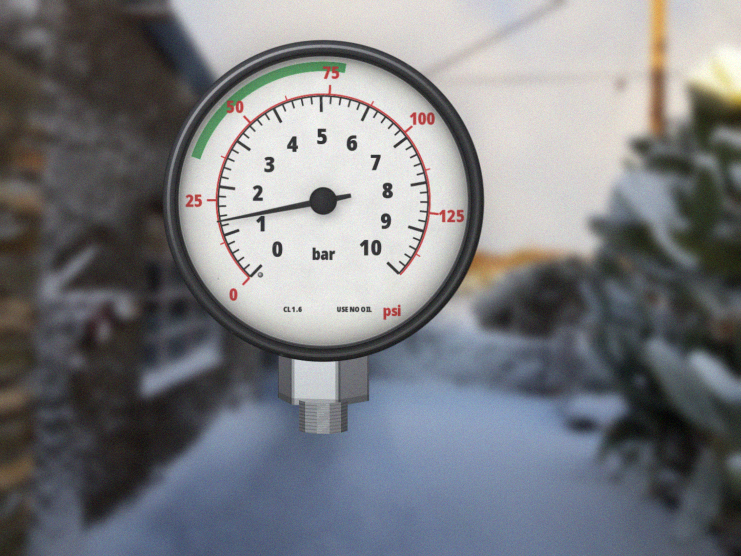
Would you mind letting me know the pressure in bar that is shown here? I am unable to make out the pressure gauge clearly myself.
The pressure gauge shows 1.3 bar
